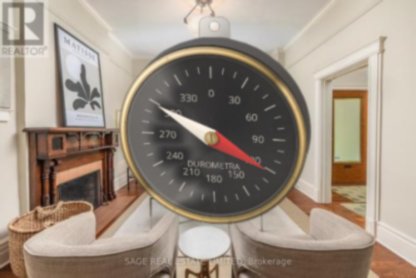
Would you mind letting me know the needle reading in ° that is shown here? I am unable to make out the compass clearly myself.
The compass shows 120 °
